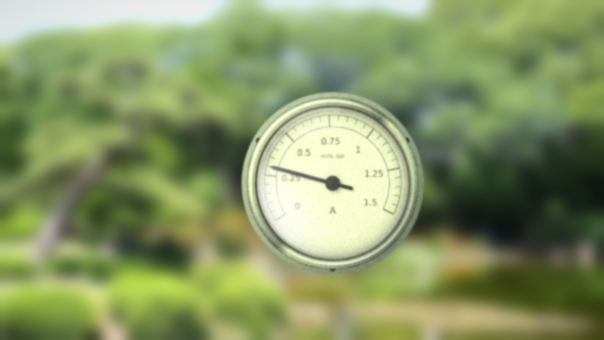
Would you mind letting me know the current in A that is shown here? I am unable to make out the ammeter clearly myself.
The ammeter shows 0.3 A
